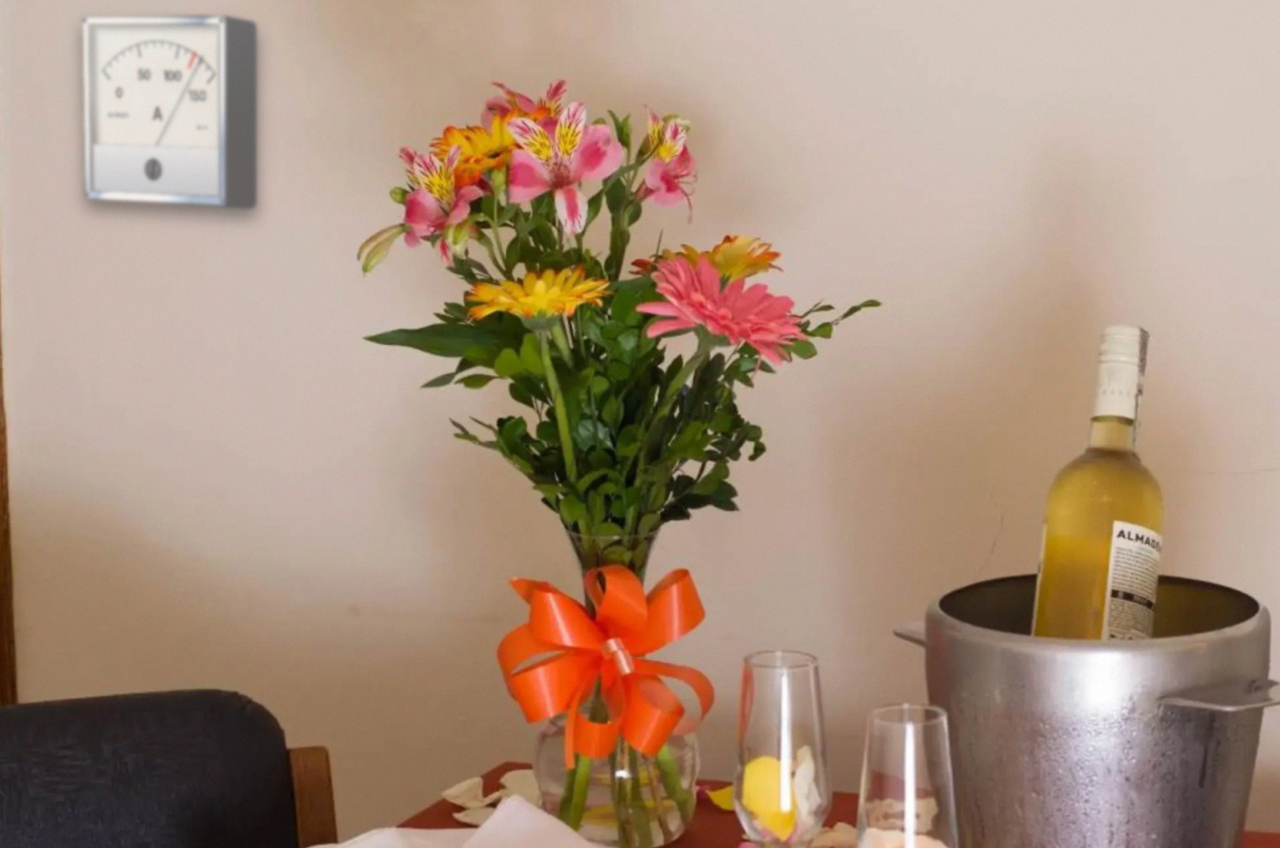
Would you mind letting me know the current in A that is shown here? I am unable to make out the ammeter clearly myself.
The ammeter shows 130 A
